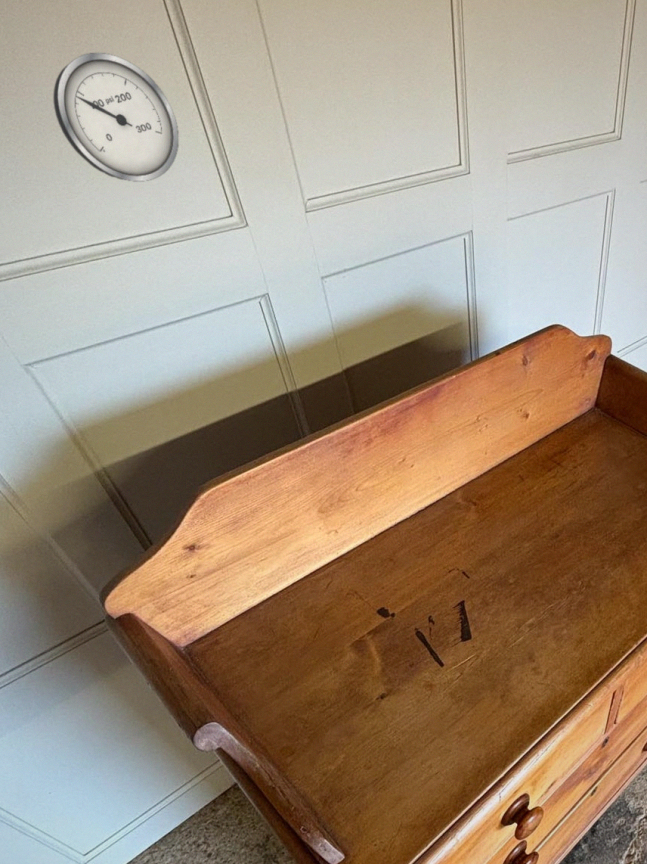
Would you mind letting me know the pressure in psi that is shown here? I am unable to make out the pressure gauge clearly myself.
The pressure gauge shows 90 psi
